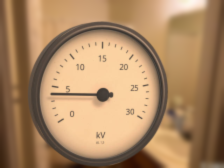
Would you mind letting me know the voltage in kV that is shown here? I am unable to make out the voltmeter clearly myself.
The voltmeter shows 4 kV
